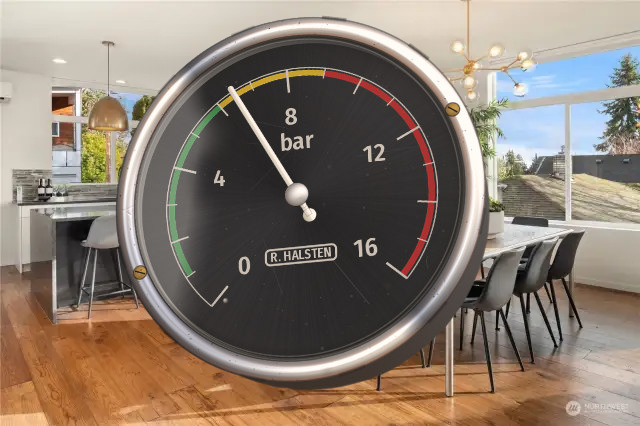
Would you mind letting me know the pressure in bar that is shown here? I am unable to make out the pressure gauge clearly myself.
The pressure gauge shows 6.5 bar
